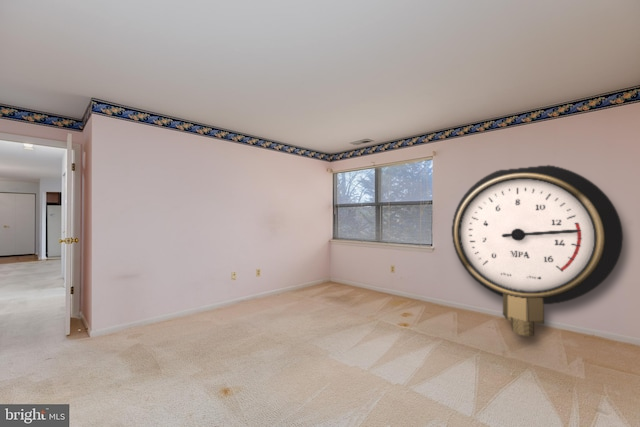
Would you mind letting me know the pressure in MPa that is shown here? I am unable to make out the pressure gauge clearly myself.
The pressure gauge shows 13 MPa
